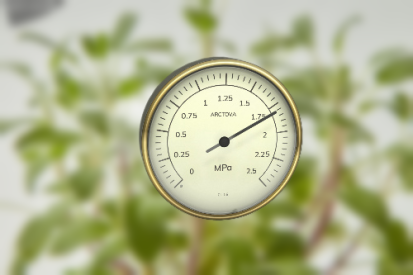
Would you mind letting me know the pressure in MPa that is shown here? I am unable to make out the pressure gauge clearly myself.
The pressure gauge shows 1.8 MPa
